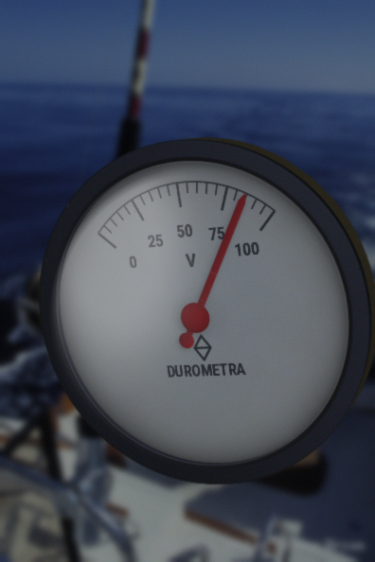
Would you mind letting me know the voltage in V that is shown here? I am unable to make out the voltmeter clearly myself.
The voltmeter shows 85 V
